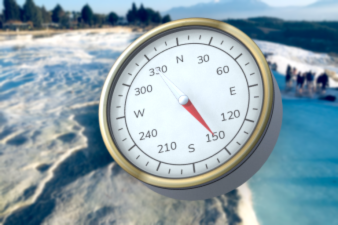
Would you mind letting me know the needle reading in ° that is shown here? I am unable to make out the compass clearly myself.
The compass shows 150 °
